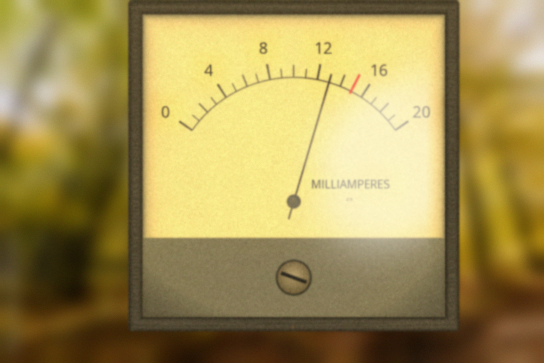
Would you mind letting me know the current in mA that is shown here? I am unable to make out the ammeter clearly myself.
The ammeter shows 13 mA
